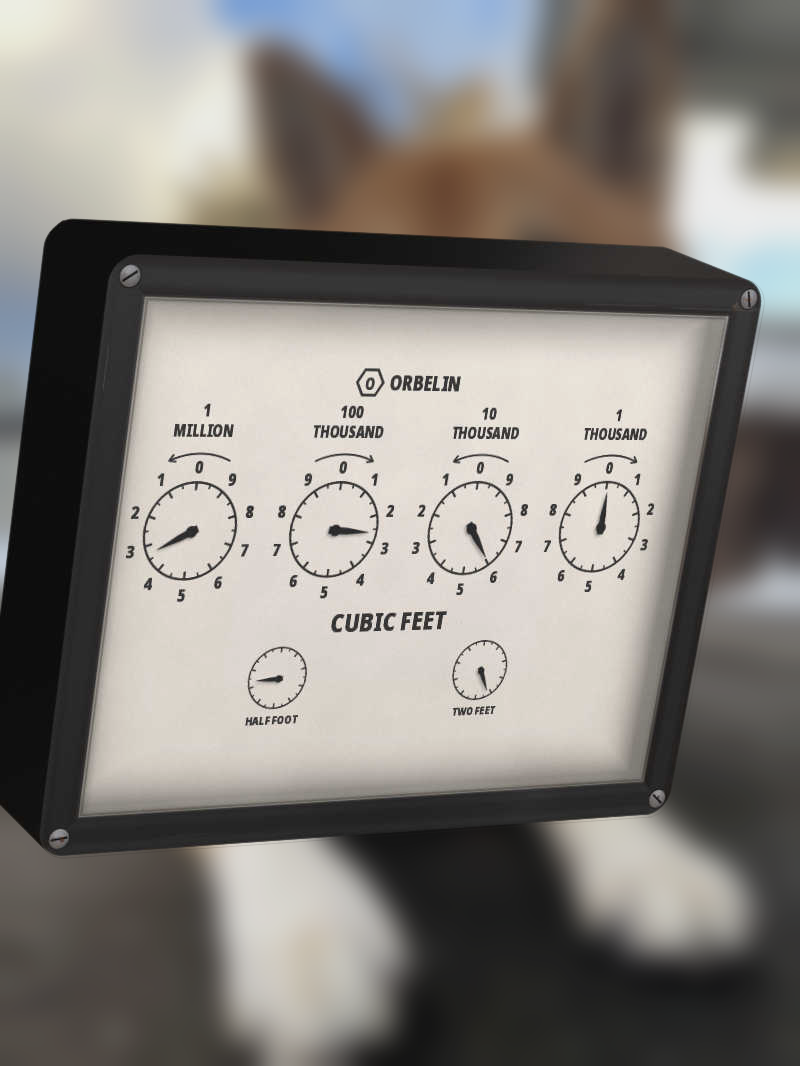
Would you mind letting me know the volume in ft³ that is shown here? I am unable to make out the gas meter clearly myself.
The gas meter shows 326000 ft³
